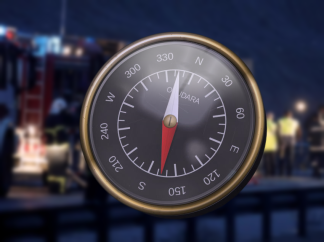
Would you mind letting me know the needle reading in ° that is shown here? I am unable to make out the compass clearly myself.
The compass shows 165 °
